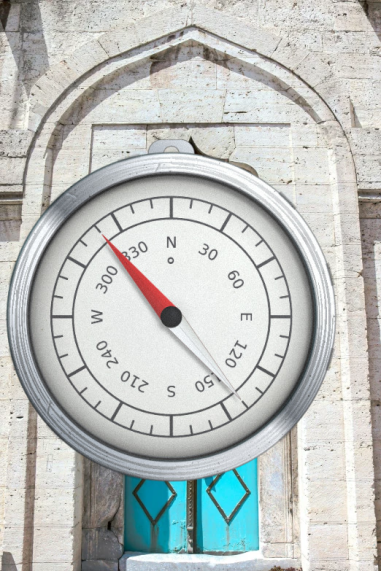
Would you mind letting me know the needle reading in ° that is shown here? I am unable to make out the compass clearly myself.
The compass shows 320 °
